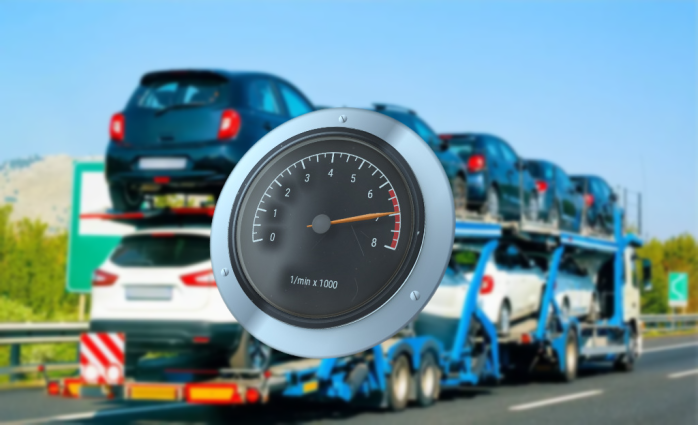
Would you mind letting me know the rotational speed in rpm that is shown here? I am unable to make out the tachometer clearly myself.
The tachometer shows 7000 rpm
